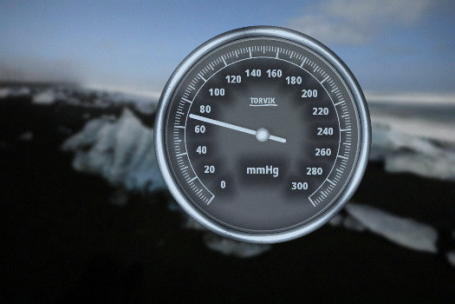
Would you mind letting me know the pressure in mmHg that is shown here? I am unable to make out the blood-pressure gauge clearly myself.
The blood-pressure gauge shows 70 mmHg
